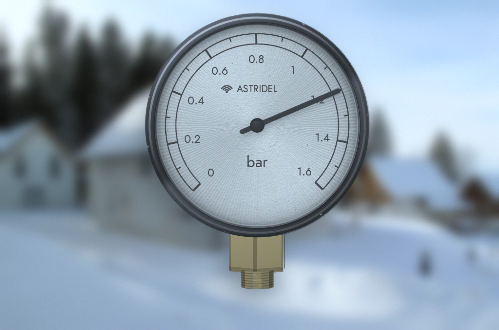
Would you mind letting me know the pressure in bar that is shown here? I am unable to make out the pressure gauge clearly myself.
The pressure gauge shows 1.2 bar
